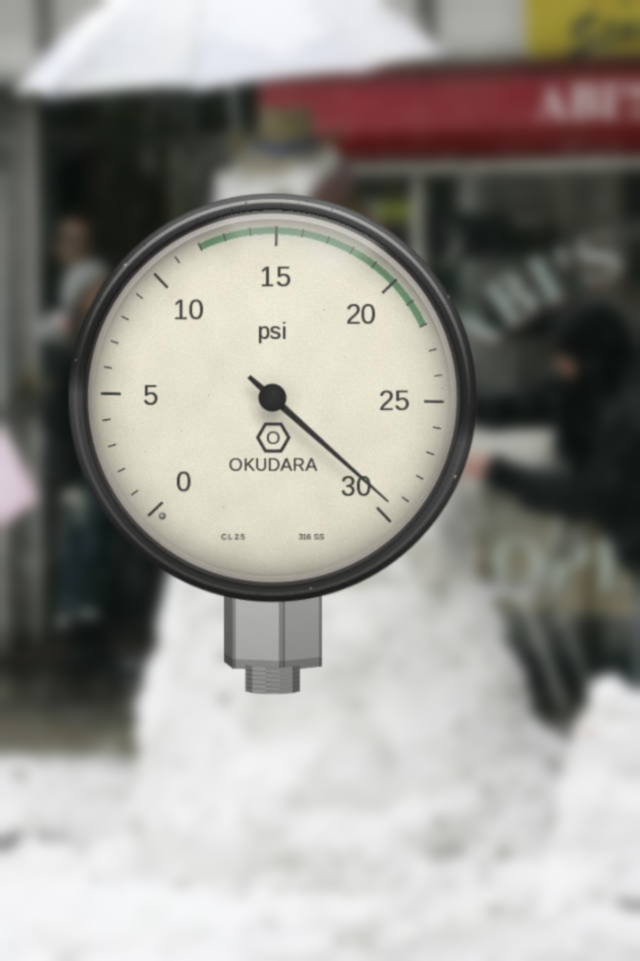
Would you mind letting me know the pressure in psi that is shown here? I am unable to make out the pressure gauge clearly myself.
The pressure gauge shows 29.5 psi
